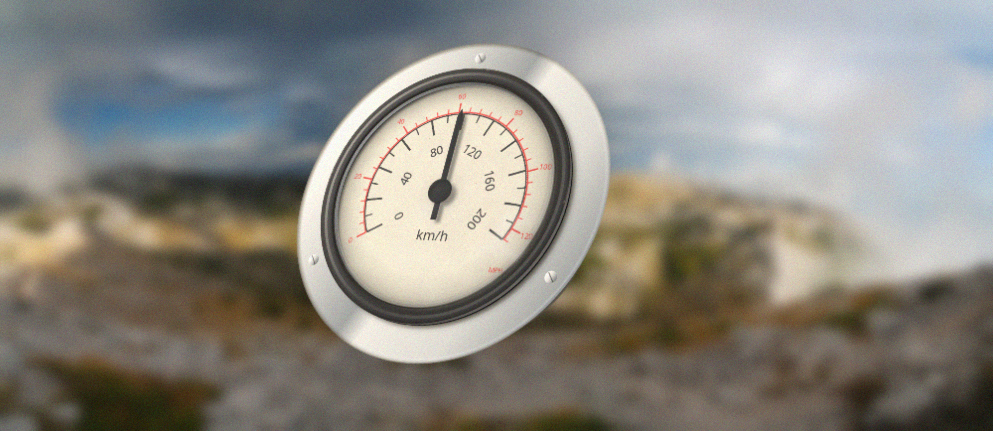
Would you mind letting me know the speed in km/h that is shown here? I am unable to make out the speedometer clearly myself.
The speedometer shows 100 km/h
